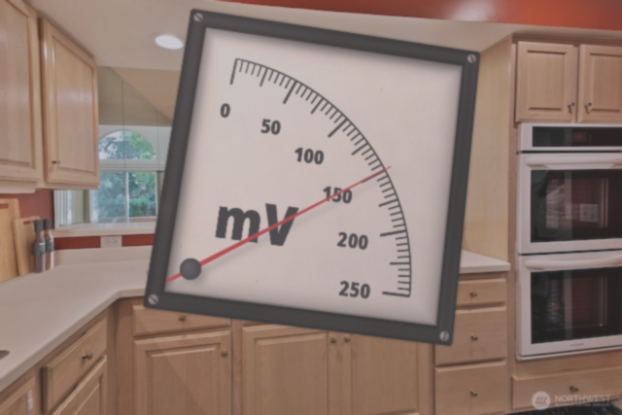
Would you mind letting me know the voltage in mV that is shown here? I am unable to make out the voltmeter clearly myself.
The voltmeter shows 150 mV
